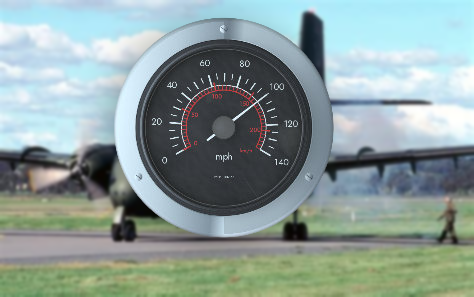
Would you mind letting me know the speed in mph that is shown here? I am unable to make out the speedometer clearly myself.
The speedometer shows 100 mph
